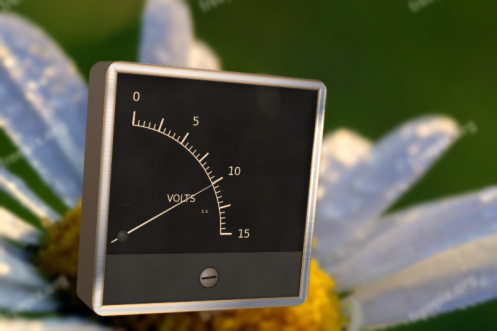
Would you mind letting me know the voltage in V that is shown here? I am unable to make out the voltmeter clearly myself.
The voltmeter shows 10 V
